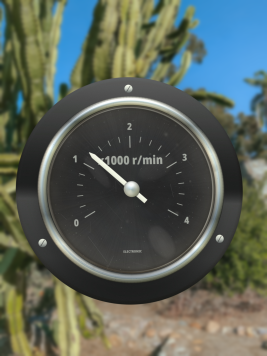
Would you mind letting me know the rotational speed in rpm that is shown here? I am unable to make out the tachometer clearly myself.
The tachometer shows 1200 rpm
